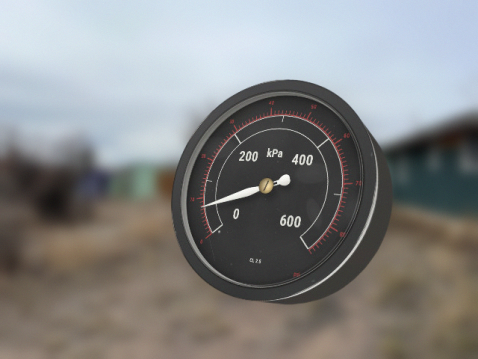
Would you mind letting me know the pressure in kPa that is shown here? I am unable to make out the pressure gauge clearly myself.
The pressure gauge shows 50 kPa
